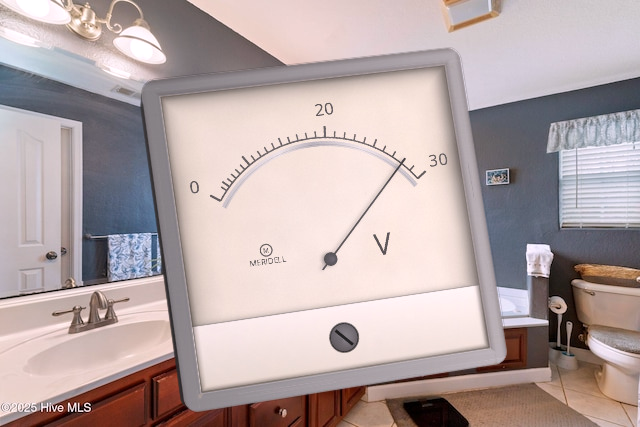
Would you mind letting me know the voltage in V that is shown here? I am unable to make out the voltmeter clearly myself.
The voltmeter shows 28 V
